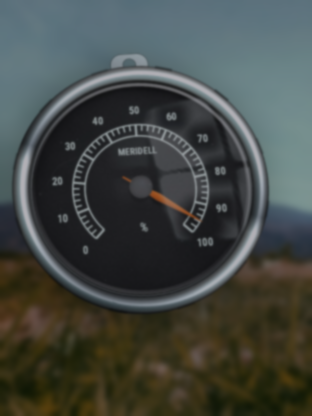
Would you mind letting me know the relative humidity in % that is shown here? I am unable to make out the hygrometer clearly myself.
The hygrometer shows 96 %
